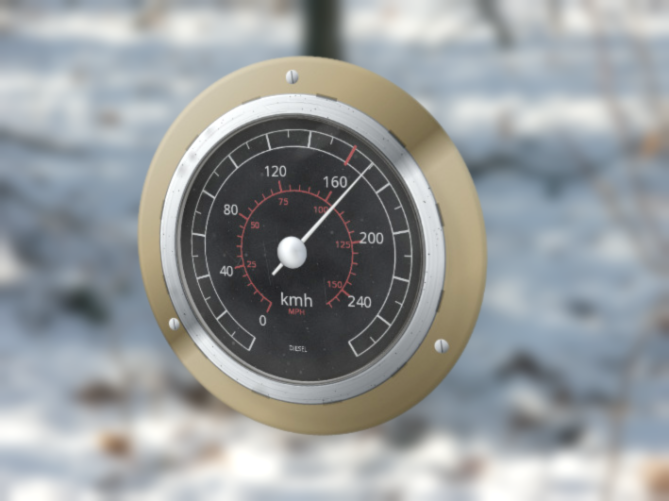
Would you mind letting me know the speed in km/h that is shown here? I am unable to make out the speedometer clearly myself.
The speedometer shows 170 km/h
